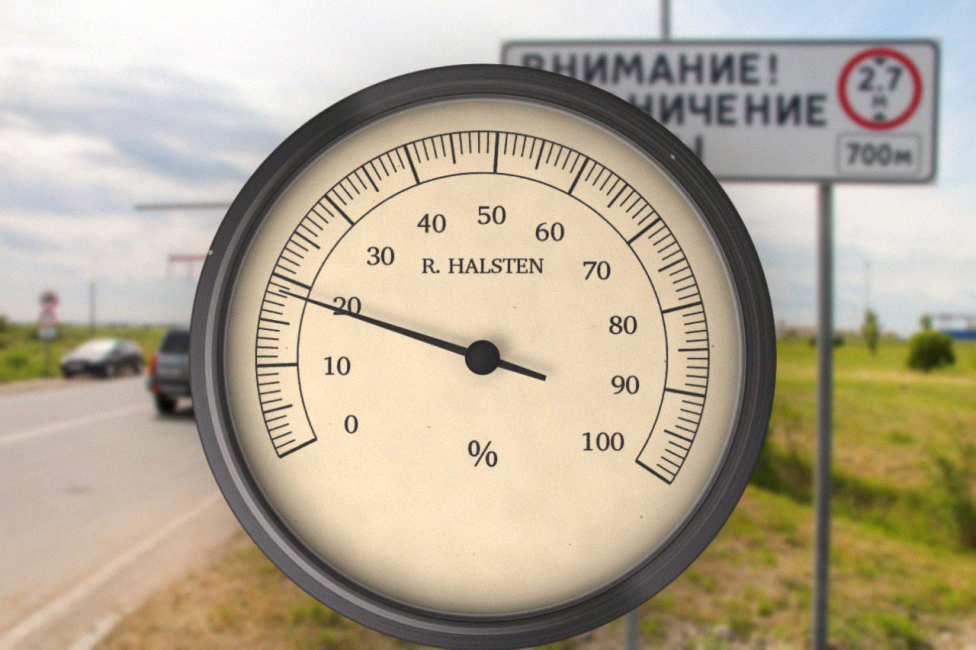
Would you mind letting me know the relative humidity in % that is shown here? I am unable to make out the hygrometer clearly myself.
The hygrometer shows 18.5 %
